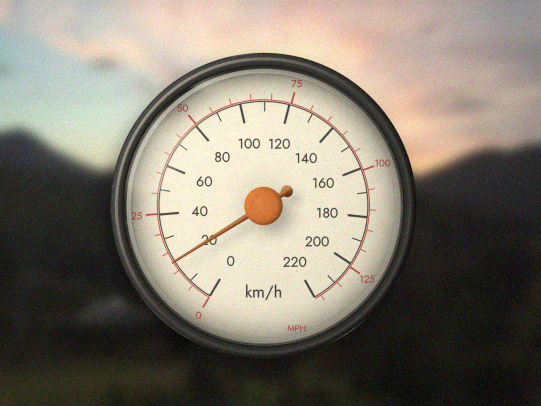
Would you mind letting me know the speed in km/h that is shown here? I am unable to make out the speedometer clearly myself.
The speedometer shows 20 km/h
